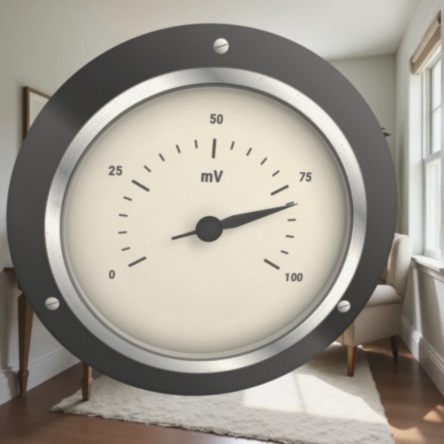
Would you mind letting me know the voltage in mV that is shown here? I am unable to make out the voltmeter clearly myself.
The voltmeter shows 80 mV
